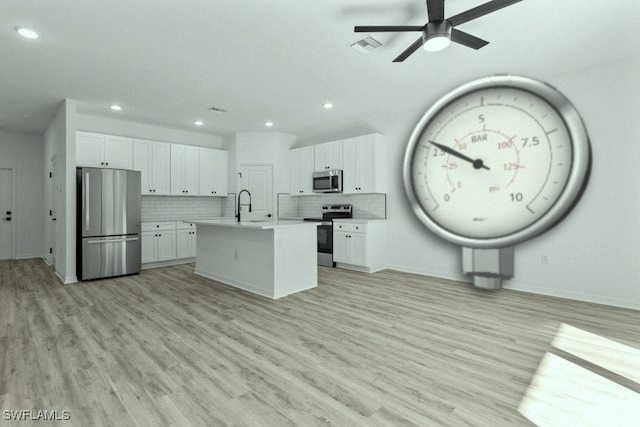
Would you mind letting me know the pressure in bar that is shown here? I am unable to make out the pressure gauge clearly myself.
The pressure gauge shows 2.75 bar
